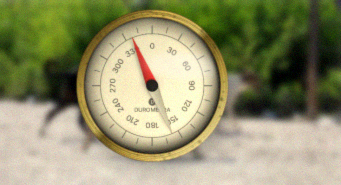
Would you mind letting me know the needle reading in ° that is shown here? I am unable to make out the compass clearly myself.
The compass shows 337.5 °
